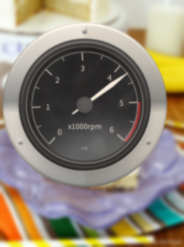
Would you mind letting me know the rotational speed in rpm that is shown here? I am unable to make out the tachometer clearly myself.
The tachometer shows 4250 rpm
